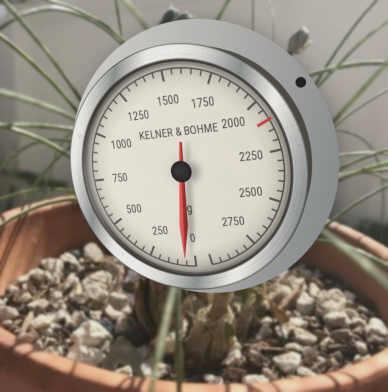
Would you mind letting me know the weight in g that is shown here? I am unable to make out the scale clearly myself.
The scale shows 50 g
